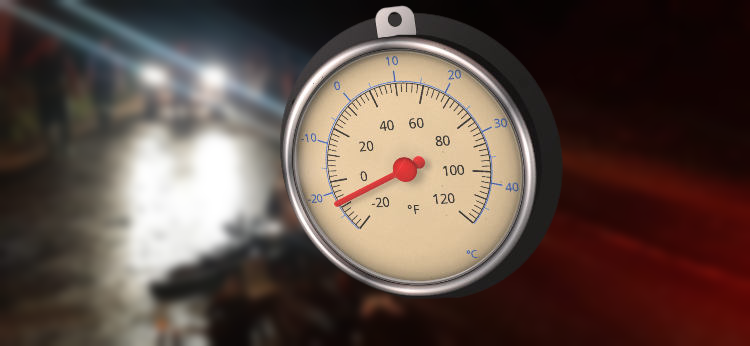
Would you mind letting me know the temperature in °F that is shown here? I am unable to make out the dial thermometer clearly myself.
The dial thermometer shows -8 °F
